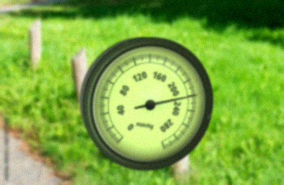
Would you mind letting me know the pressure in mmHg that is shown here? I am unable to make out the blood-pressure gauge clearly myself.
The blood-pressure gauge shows 220 mmHg
